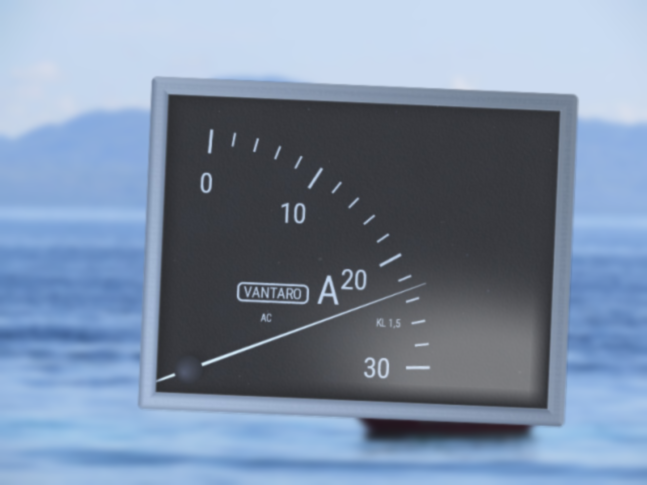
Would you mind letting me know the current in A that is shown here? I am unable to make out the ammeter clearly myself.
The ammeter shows 23 A
